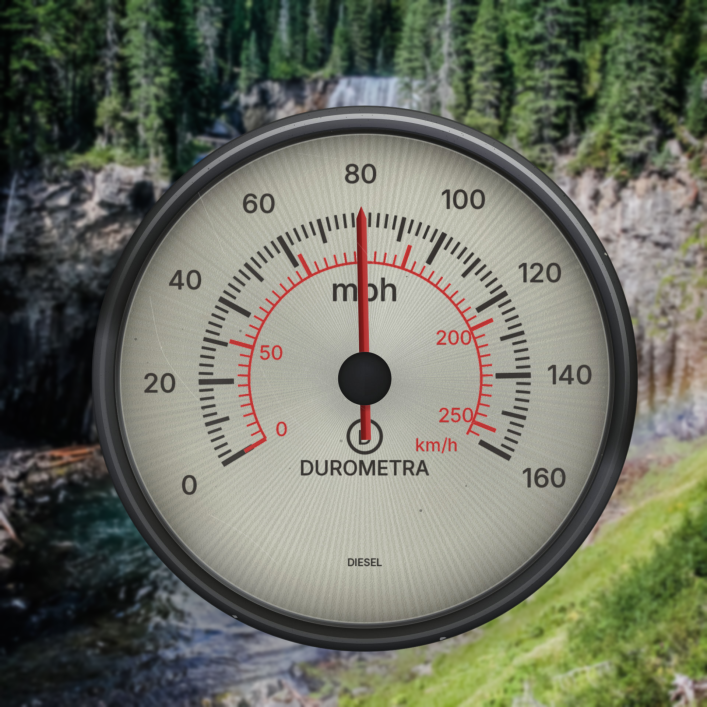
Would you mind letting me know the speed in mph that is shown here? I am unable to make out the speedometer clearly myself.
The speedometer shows 80 mph
